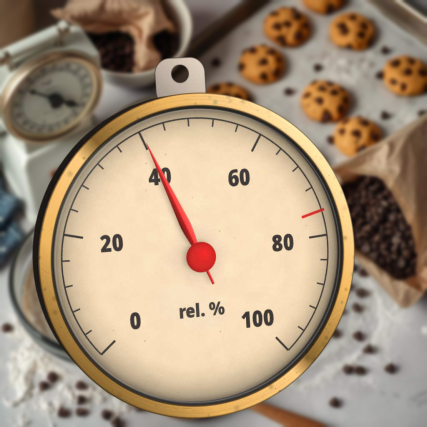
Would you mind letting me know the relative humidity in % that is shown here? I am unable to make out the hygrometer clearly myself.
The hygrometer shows 40 %
